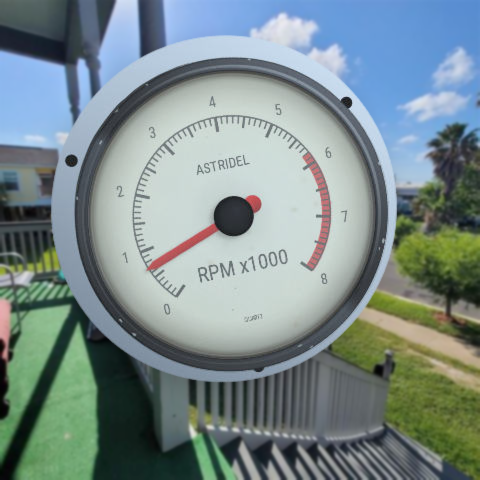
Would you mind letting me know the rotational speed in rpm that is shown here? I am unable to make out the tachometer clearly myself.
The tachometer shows 700 rpm
